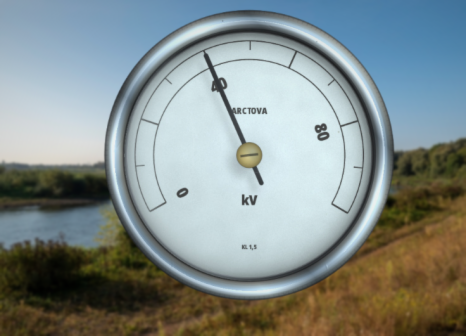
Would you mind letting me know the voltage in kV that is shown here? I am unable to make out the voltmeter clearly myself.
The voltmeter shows 40 kV
